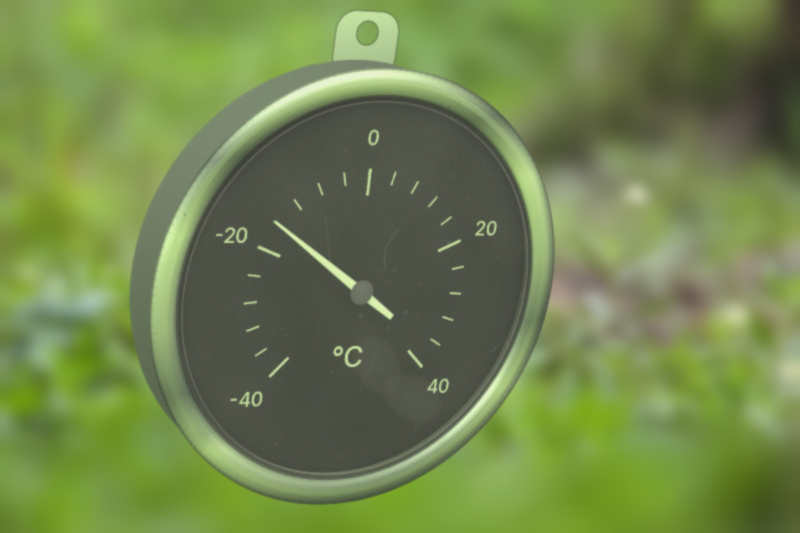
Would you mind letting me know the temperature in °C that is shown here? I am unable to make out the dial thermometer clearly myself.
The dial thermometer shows -16 °C
